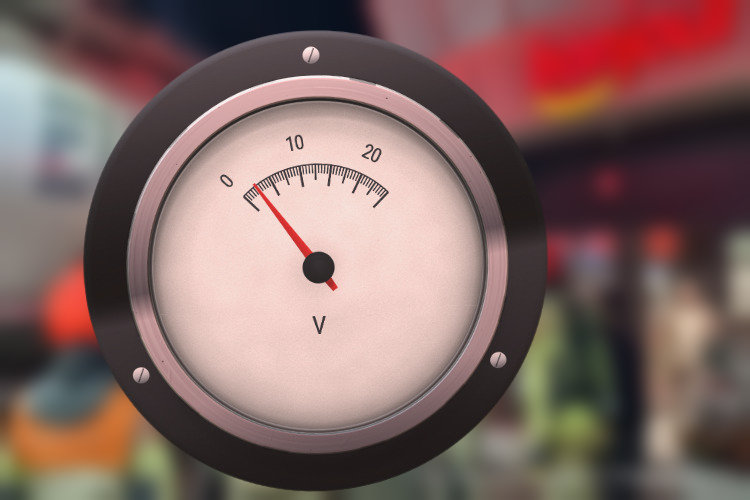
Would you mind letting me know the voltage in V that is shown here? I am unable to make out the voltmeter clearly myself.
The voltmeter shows 2.5 V
